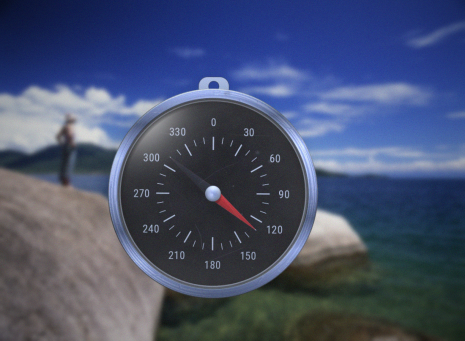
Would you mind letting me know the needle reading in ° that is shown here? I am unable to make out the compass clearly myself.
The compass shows 130 °
